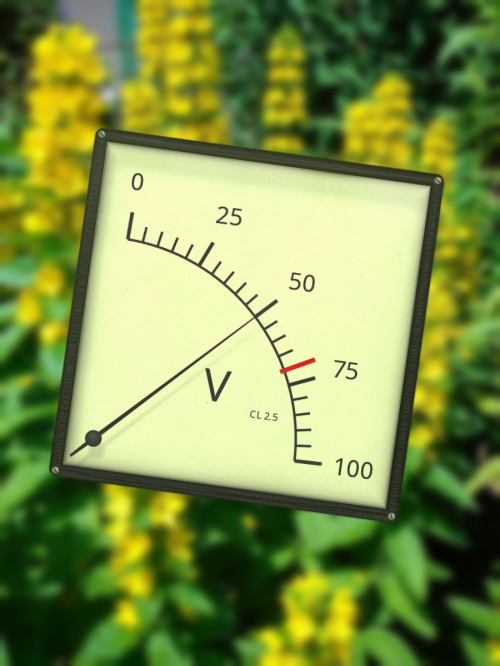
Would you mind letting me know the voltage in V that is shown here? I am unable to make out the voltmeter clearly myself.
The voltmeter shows 50 V
